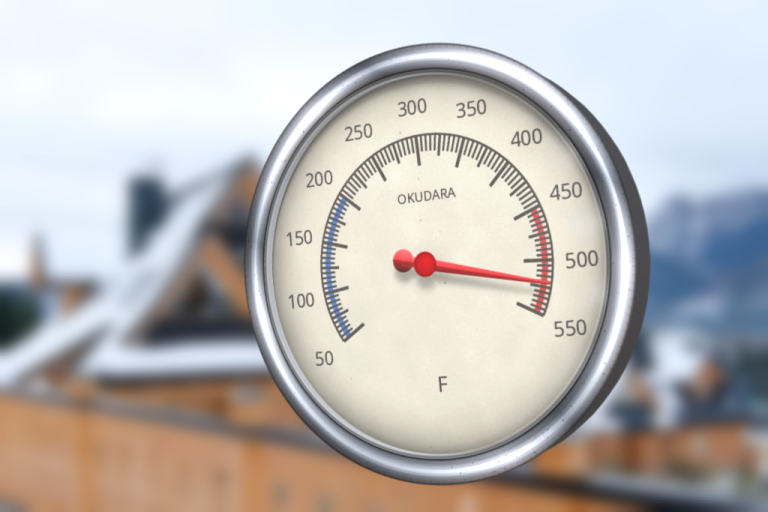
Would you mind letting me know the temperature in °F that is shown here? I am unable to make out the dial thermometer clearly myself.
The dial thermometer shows 520 °F
